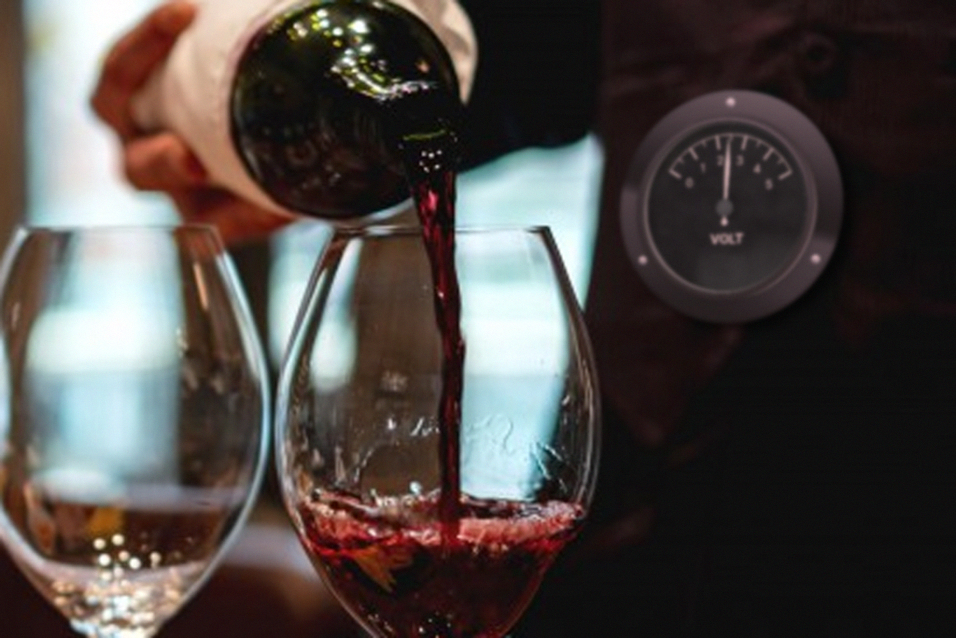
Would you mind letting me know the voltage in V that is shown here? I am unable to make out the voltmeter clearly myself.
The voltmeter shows 2.5 V
